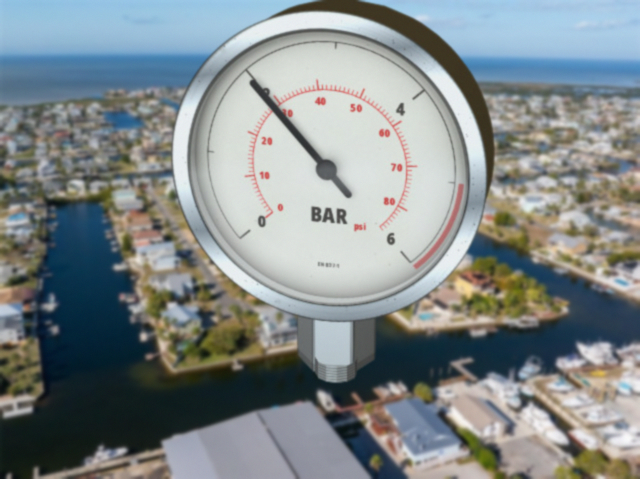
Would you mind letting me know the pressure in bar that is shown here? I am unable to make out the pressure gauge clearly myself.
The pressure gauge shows 2 bar
